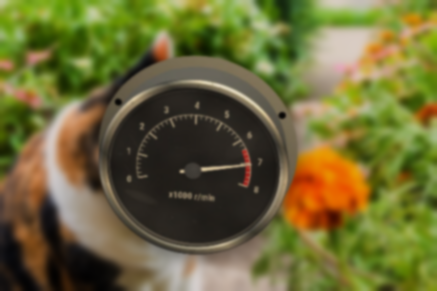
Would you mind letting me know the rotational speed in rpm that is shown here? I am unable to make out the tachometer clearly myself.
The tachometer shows 7000 rpm
